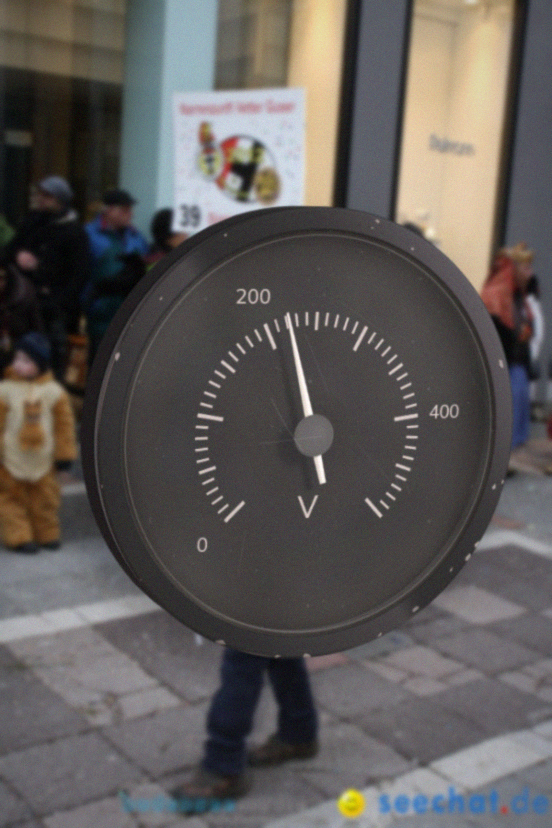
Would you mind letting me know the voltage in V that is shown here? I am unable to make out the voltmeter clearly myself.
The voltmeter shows 220 V
